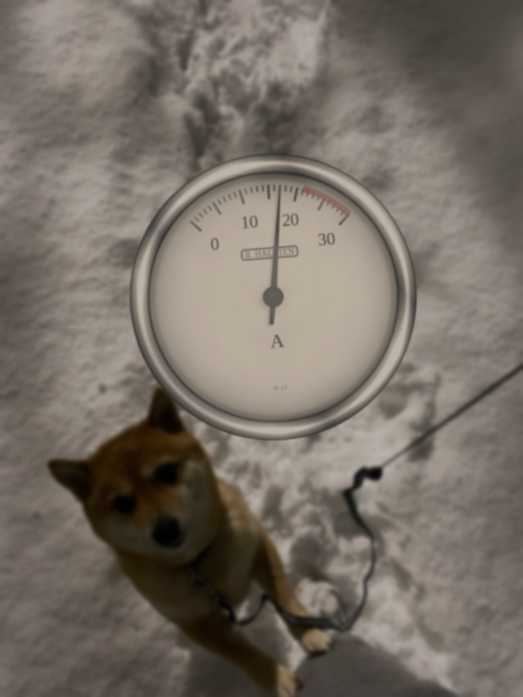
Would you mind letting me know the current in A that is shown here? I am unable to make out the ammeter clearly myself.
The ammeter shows 17 A
